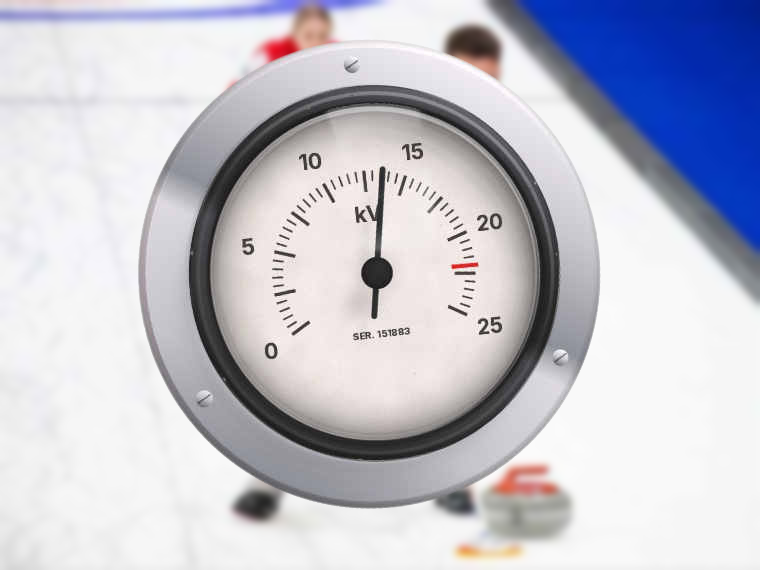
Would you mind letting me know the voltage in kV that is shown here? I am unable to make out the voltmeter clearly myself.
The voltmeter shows 13.5 kV
